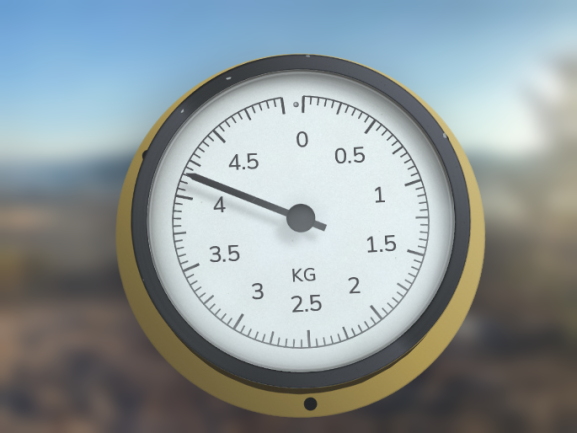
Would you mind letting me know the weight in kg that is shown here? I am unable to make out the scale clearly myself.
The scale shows 4.15 kg
